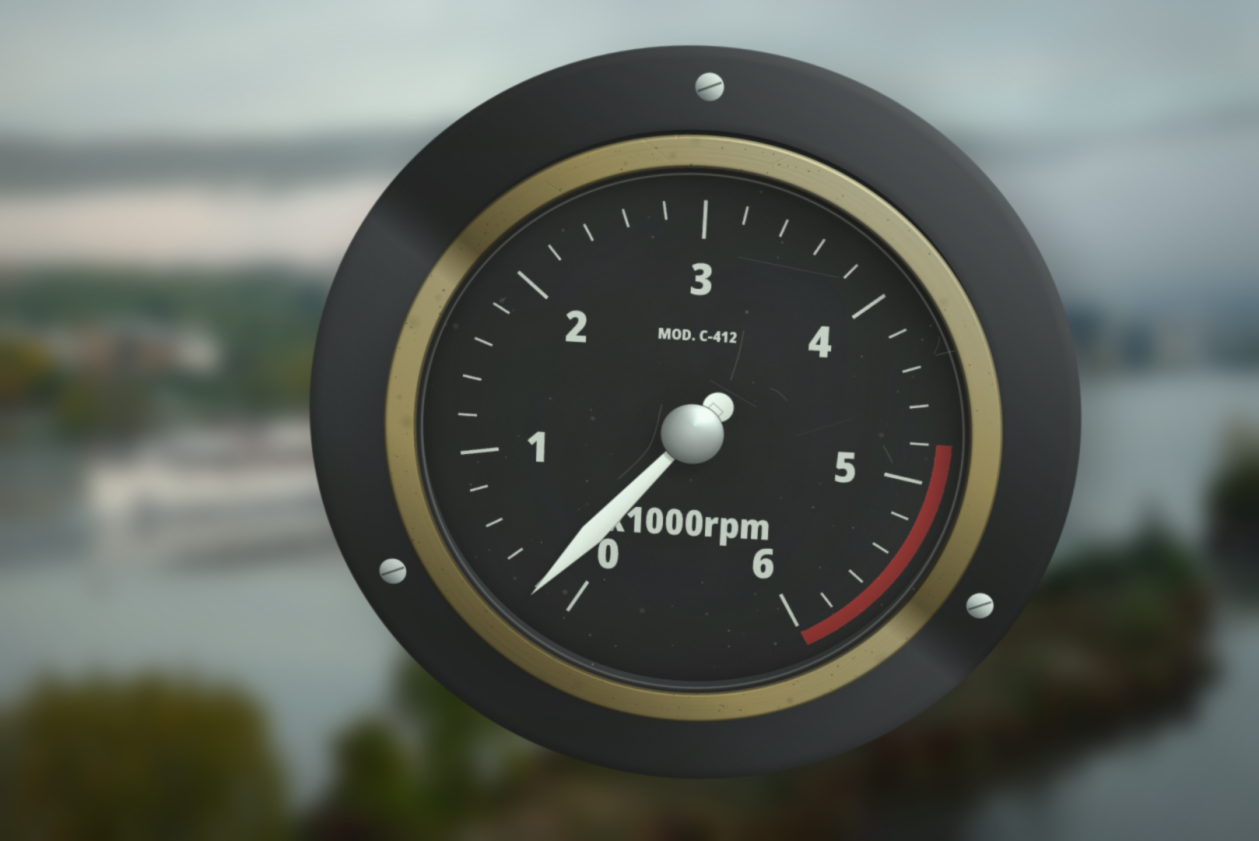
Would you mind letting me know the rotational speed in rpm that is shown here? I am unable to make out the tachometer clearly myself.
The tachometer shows 200 rpm
